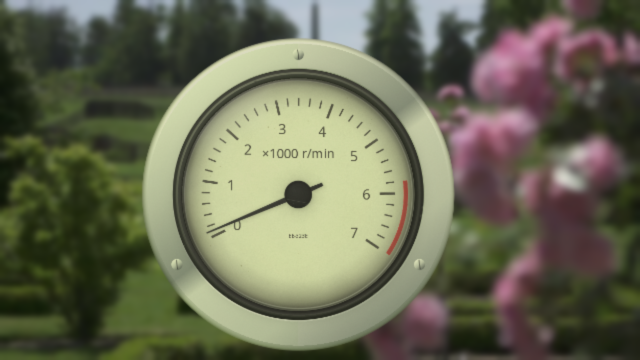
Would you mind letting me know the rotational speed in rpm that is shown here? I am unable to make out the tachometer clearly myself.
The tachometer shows 100 rpm
